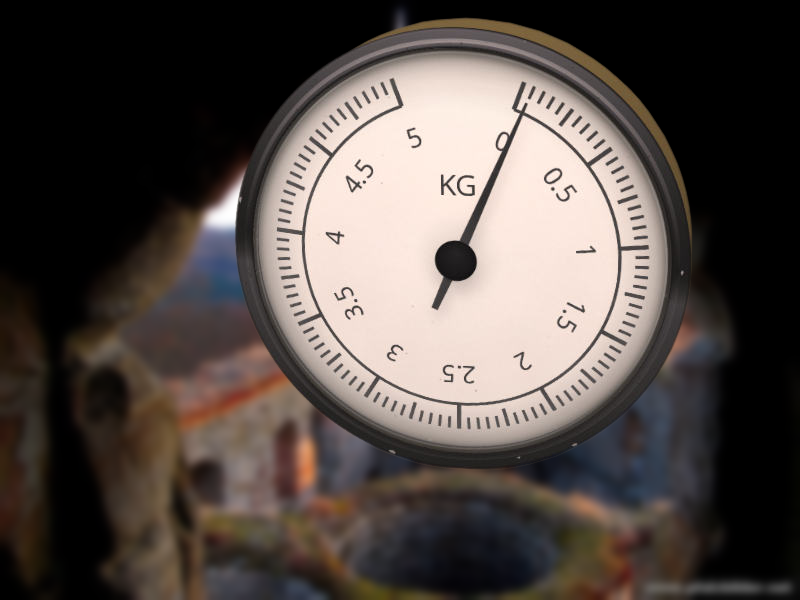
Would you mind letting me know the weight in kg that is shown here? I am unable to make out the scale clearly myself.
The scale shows 0.05 kg
